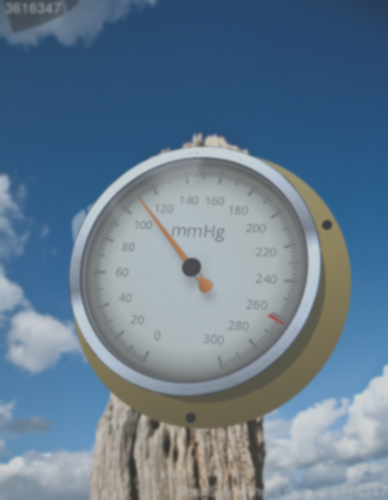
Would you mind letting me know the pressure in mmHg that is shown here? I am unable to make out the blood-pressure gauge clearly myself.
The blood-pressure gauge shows 110 mmHg
